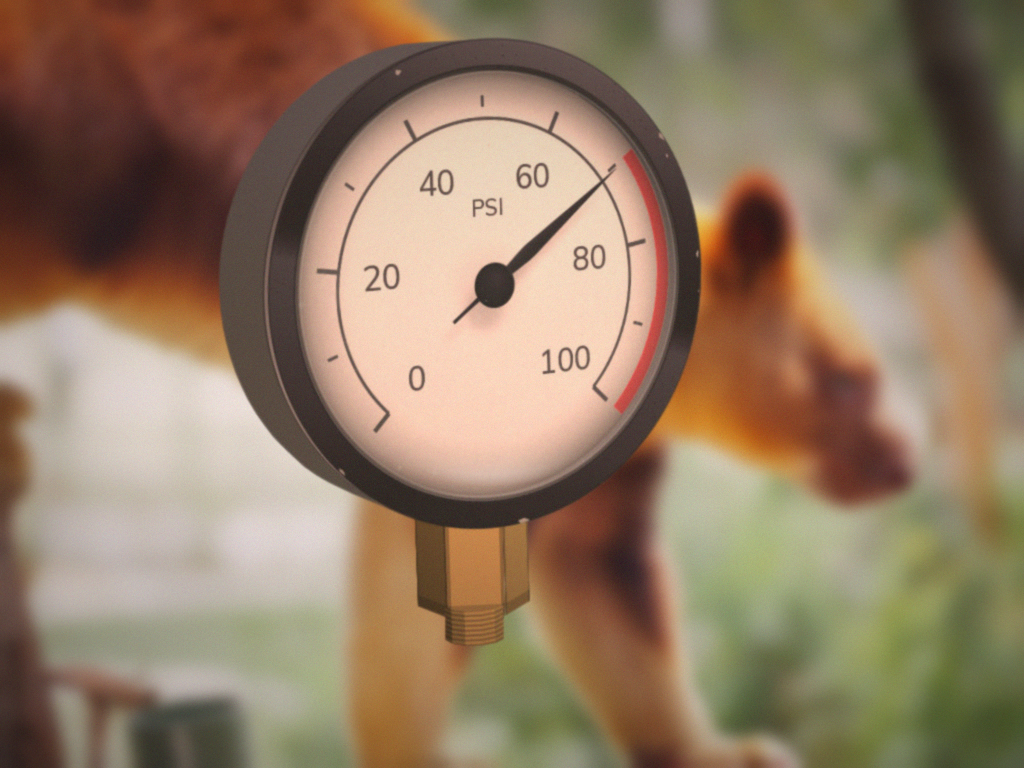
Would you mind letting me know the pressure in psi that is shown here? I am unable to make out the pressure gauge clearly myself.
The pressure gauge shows 70 psi
